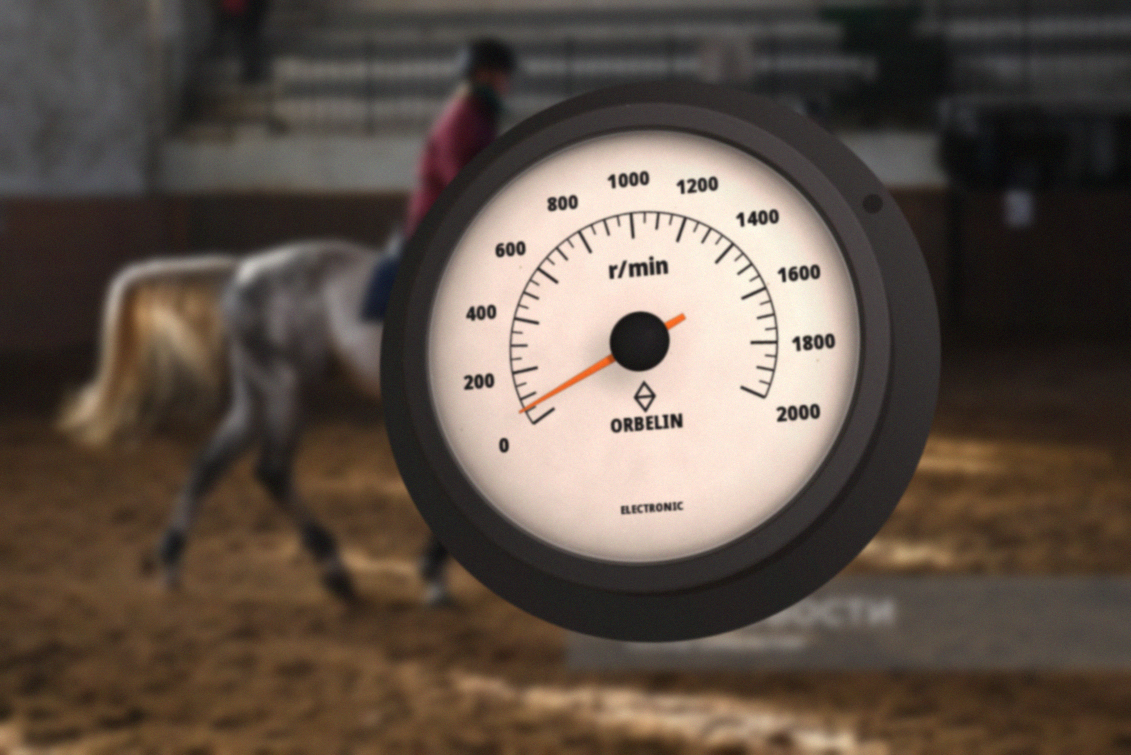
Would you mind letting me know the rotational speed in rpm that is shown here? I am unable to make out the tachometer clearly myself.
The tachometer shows 50 rpm
